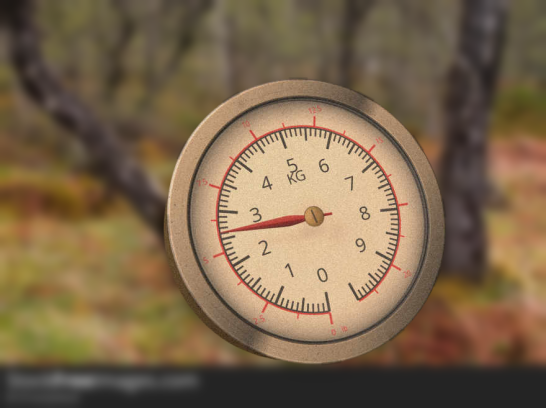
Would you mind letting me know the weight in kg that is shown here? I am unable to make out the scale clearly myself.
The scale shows 2.6 kg
